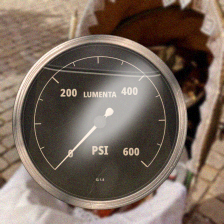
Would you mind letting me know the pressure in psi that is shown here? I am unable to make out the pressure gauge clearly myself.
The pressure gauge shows 0 psi
